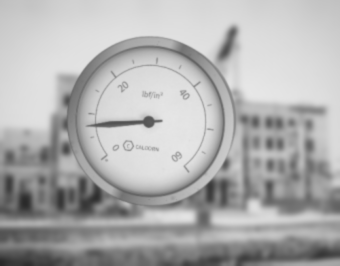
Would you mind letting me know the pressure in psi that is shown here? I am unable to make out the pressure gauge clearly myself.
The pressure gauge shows 7.5 psi
